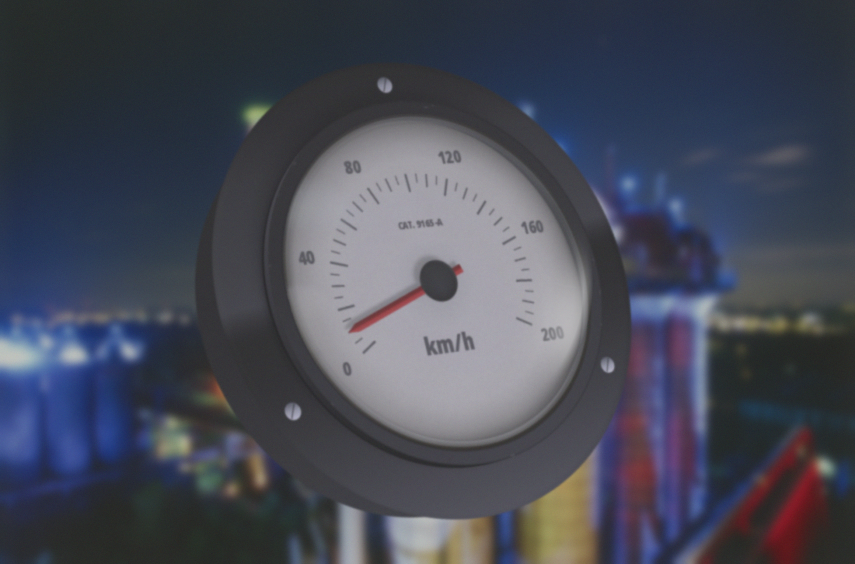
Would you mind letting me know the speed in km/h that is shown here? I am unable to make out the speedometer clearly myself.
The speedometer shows 10 km/h
